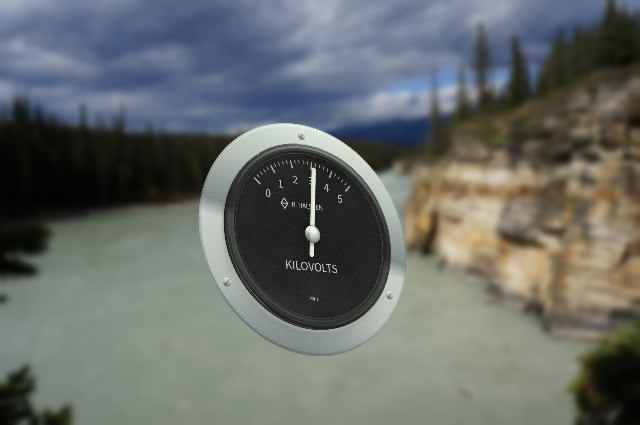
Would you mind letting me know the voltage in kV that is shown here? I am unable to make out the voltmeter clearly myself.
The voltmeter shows 3 kV
